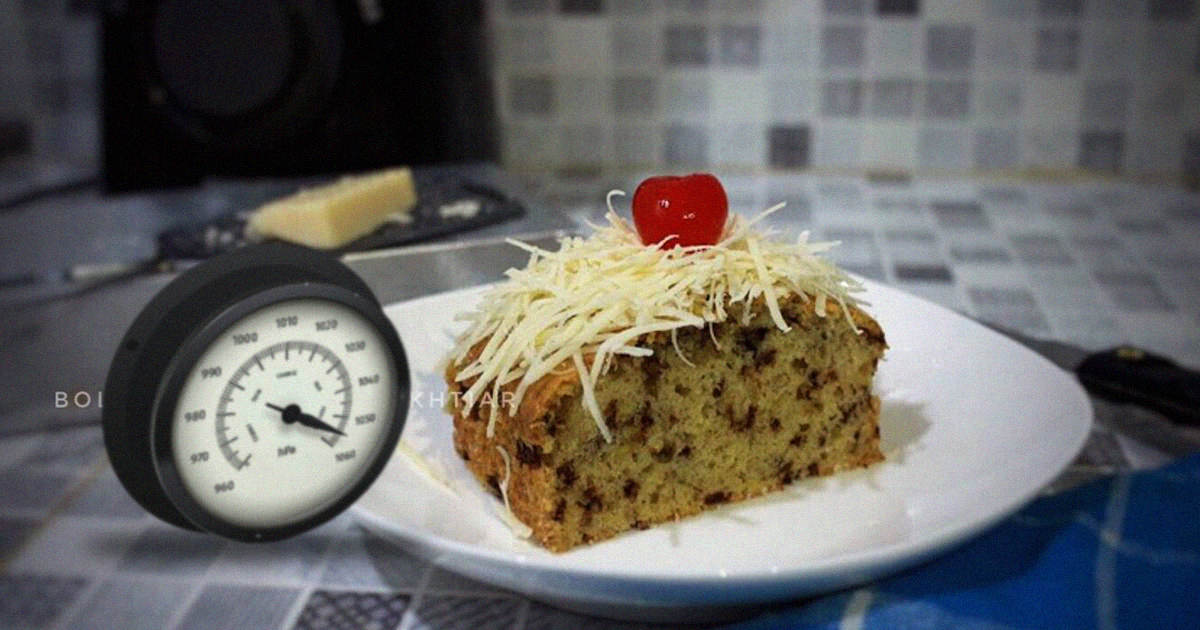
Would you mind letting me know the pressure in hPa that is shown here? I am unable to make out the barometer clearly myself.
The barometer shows 1055 hPa
